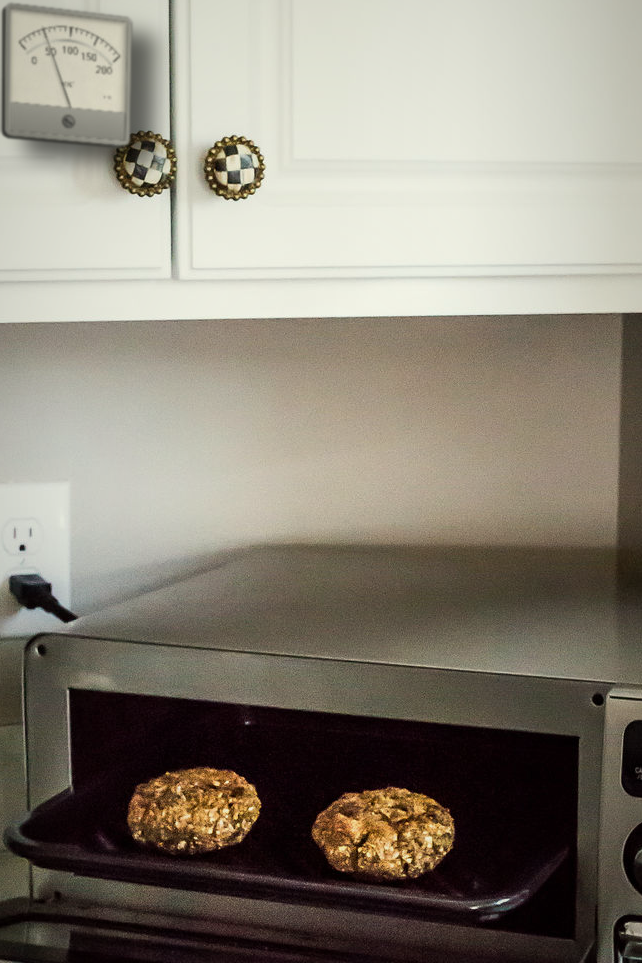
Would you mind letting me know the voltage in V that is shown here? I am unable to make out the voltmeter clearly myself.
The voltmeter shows 50 V
